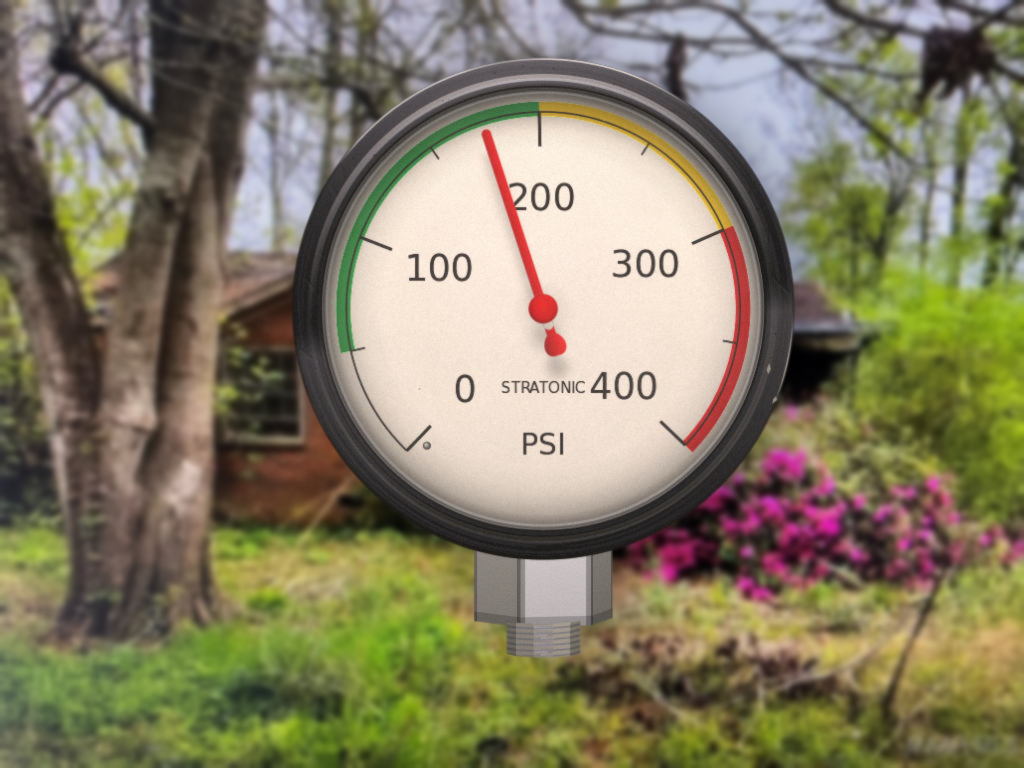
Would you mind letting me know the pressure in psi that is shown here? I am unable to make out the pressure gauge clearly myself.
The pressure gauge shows 175 psi
